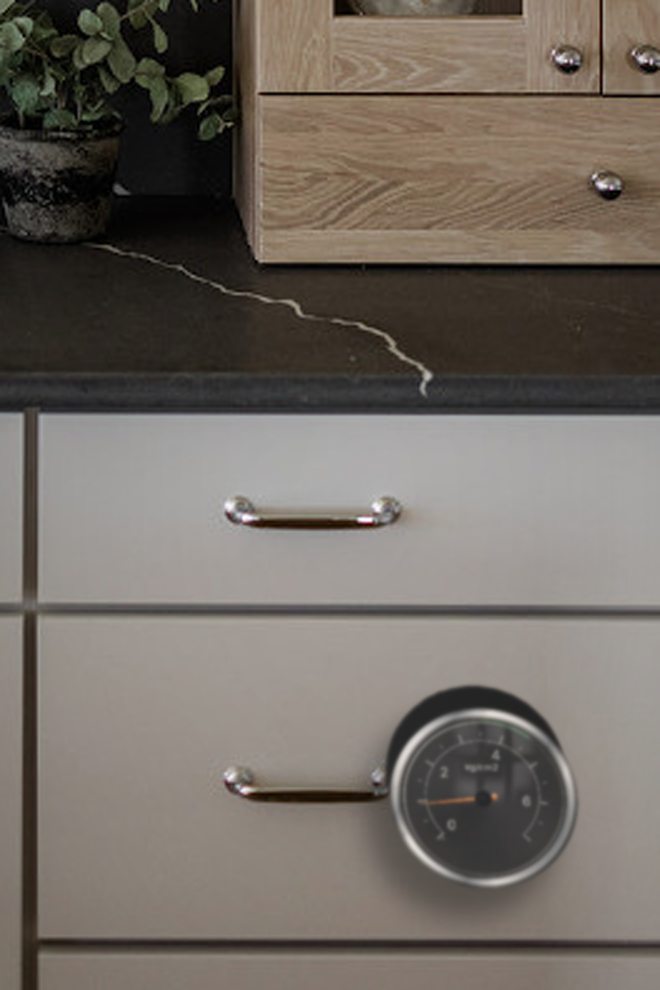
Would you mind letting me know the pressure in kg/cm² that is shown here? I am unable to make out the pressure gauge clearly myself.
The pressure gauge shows 1 kg/cm²
